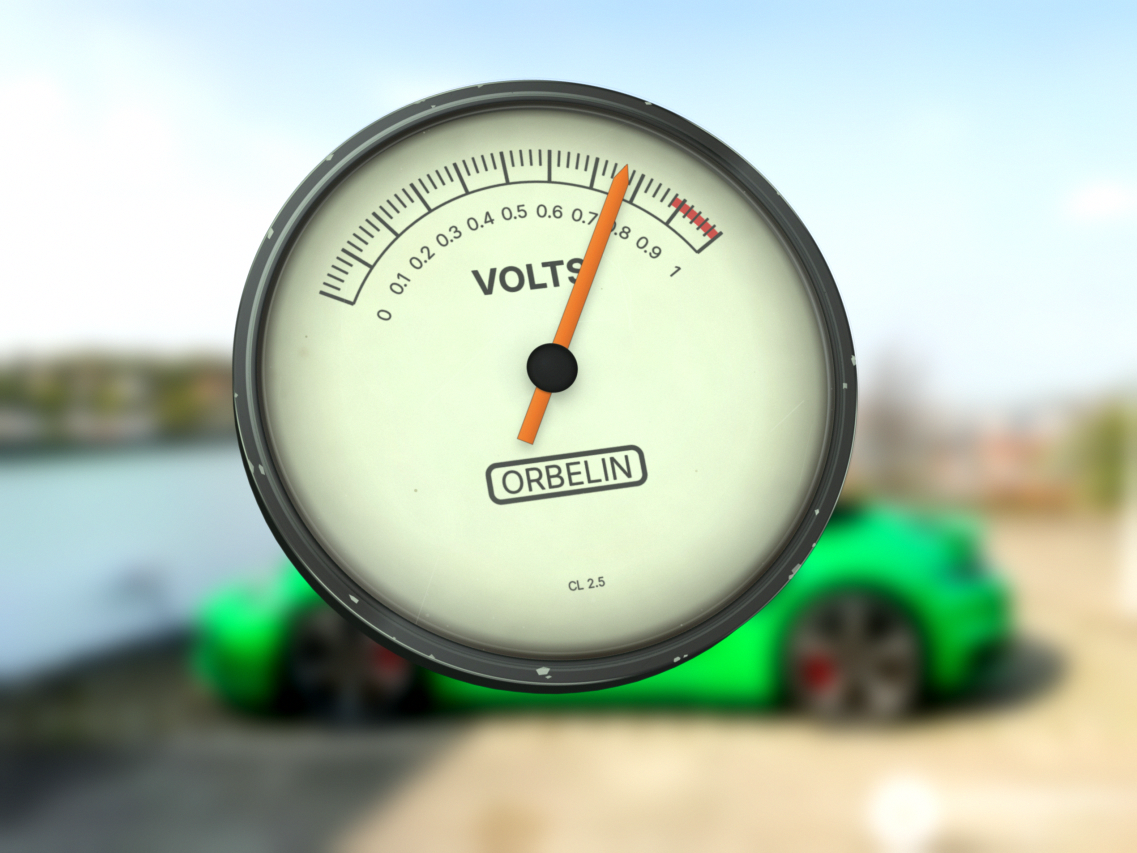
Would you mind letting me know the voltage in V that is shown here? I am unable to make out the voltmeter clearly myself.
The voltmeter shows 0.76 V
